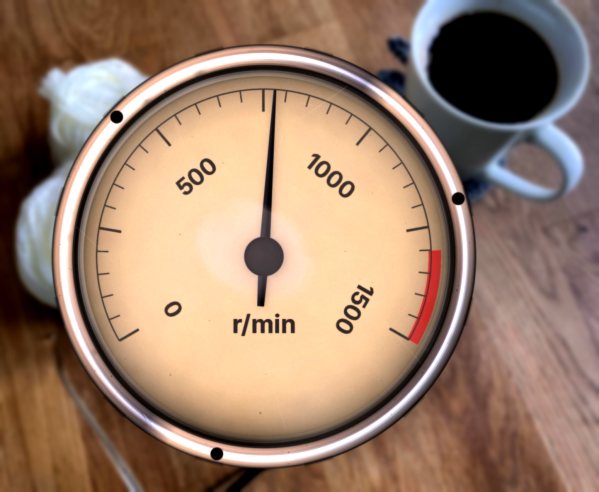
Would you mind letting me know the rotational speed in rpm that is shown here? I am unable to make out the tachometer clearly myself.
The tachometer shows 775 rpm
